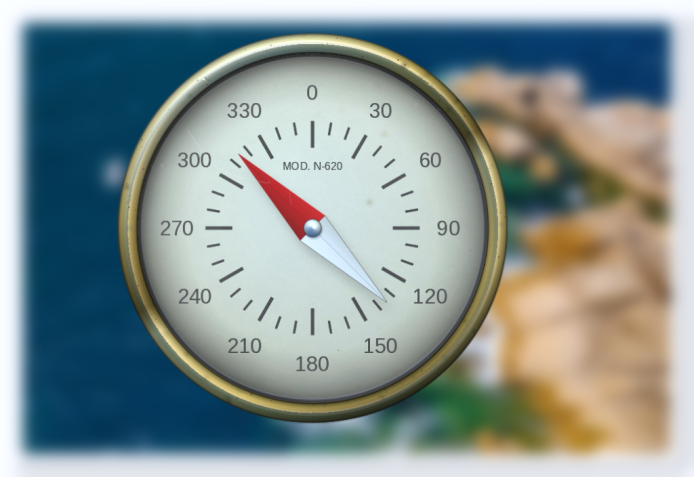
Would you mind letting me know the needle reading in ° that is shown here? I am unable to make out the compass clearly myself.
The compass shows 315 °
